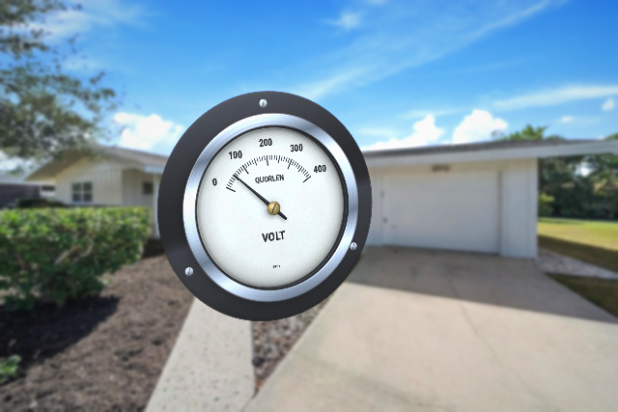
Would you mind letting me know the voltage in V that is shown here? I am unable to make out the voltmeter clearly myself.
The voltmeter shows 50 V
